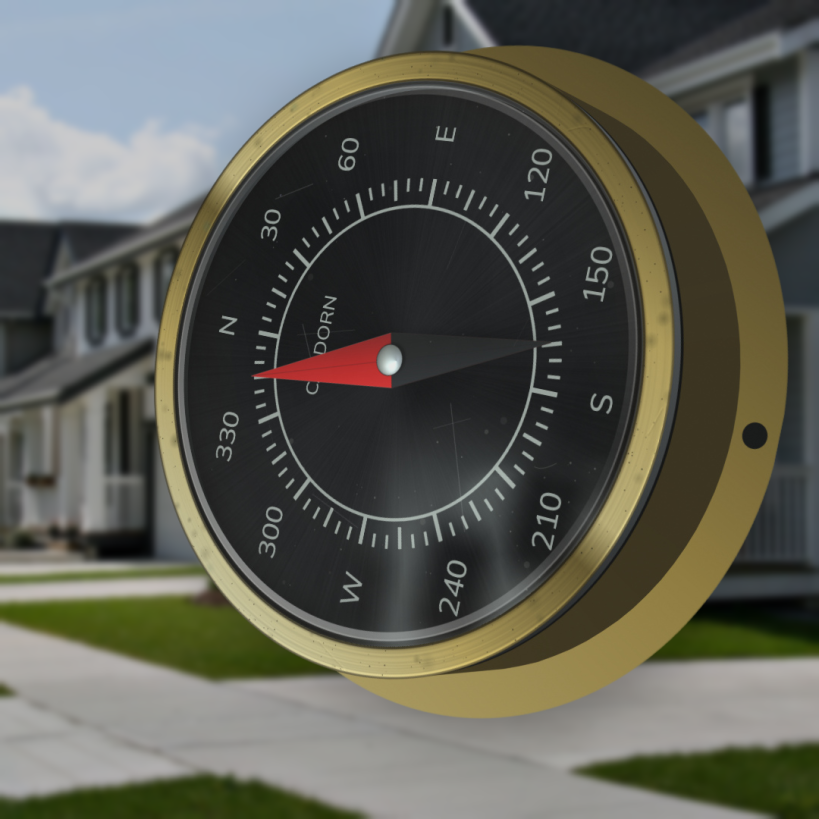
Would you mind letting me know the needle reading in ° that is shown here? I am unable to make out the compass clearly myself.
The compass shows 345 °
